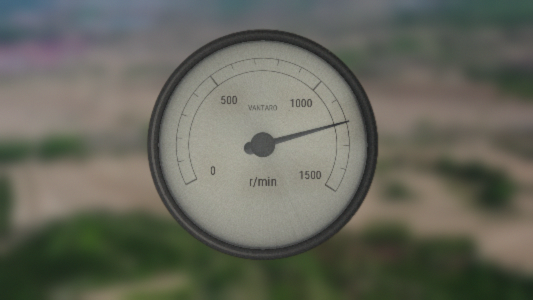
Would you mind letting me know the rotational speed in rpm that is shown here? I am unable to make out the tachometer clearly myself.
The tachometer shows 1200 rpm
